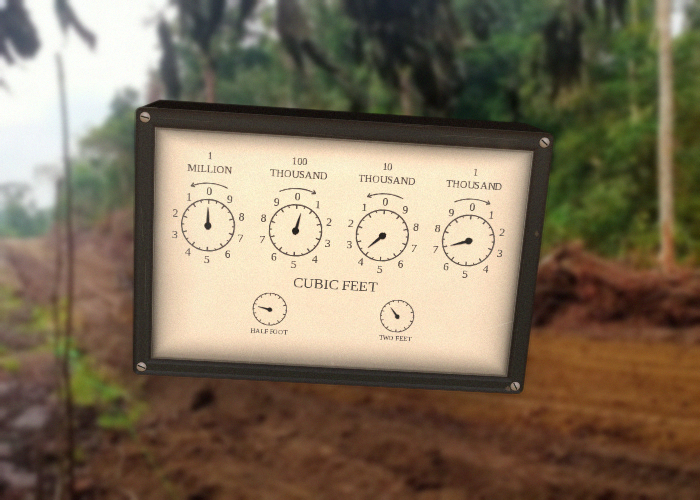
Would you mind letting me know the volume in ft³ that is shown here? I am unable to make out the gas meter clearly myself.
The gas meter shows 3700 ft³
